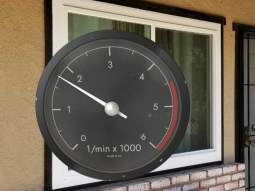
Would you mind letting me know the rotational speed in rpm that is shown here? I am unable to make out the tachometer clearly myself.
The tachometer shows 1750 rpm
